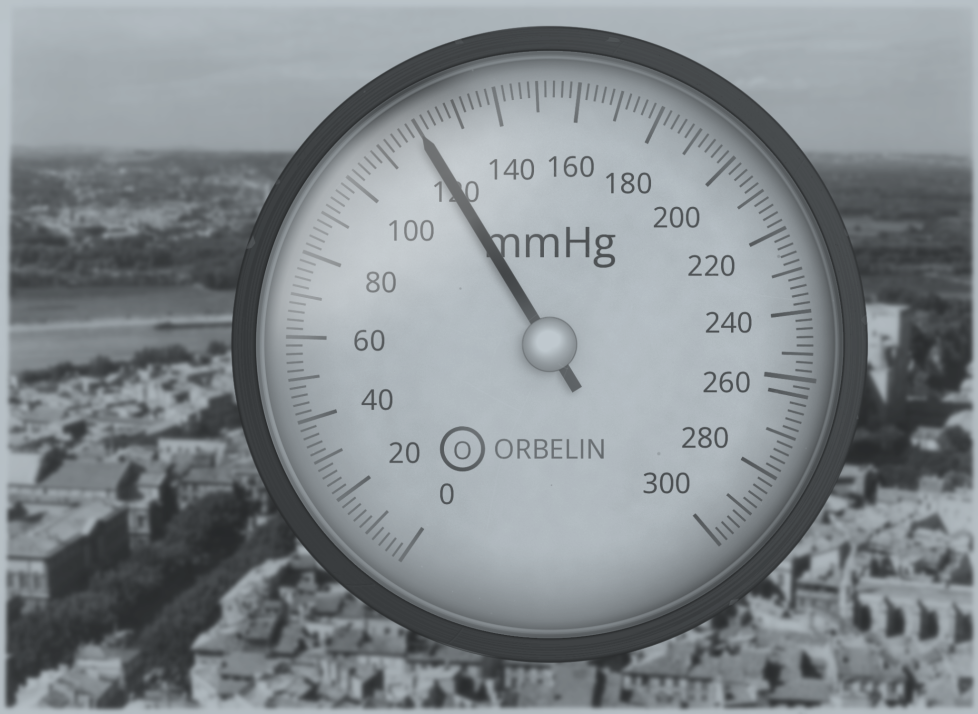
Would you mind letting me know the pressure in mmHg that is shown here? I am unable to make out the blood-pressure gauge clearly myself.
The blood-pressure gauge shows 120 mmHg
